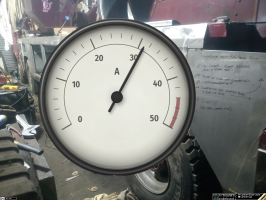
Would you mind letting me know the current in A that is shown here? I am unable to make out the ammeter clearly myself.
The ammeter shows 31 A
